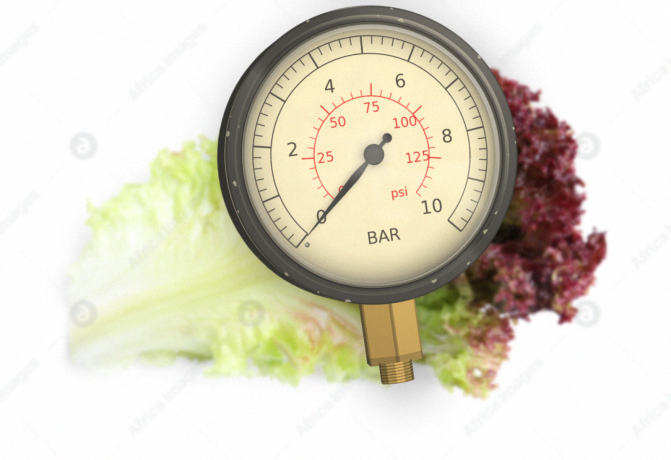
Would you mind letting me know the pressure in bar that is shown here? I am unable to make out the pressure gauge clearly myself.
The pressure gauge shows 0 bar
